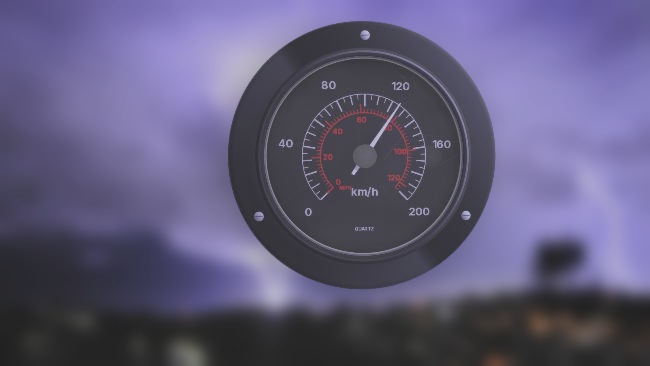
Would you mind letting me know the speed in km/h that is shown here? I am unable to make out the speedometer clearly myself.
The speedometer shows 125 km/h
